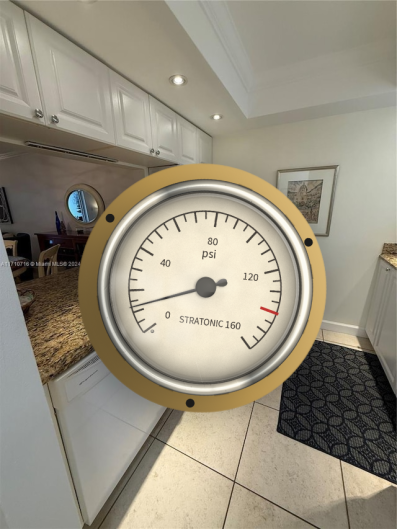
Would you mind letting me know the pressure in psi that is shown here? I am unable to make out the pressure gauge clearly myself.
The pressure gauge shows 12.5 psi
